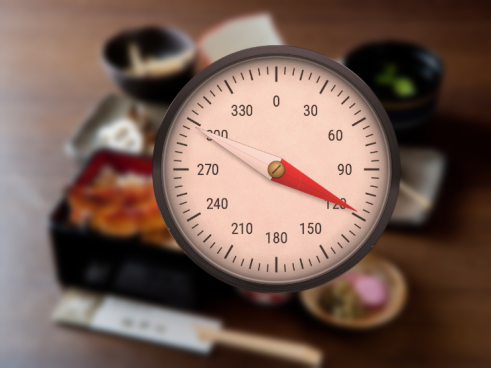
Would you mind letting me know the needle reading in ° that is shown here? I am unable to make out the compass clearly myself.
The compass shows 117.5 °
